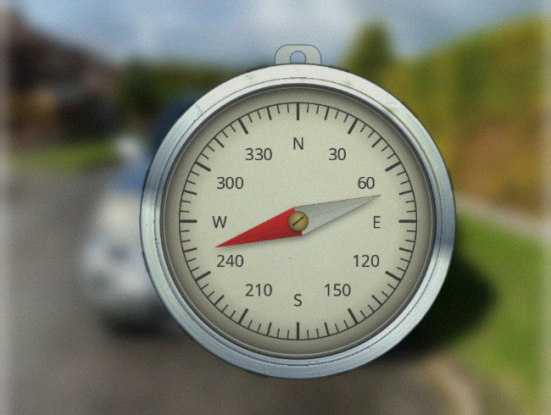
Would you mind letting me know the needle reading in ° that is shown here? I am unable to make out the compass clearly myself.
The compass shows 252.5 °
